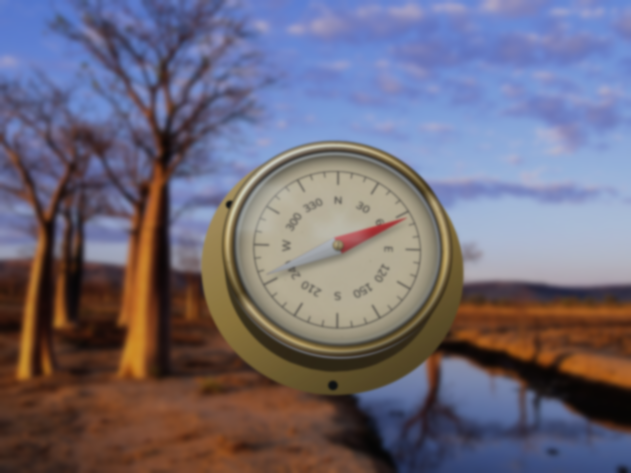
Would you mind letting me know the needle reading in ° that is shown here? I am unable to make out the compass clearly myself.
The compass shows 65 °
